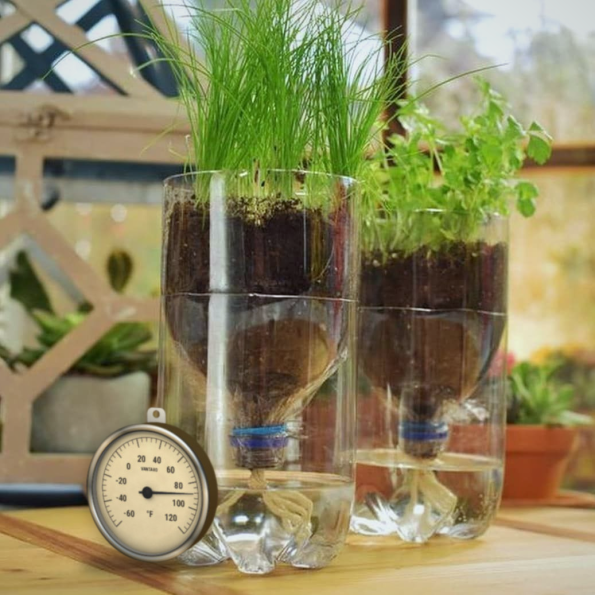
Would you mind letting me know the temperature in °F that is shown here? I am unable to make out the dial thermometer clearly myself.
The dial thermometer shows 88 °F
